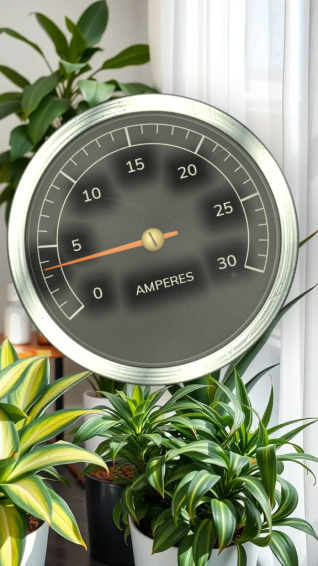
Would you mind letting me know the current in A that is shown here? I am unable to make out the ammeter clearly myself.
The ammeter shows 3.5 A
